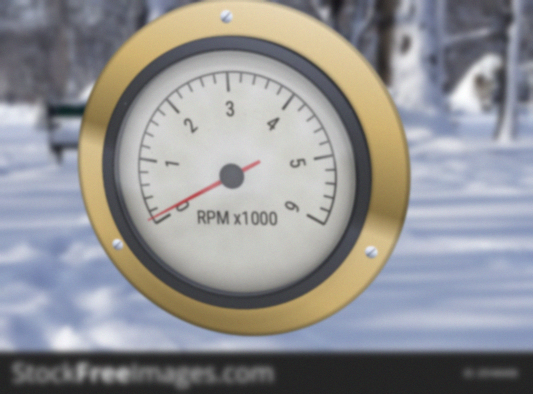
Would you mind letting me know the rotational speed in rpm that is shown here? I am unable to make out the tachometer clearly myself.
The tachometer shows 100 rpm
